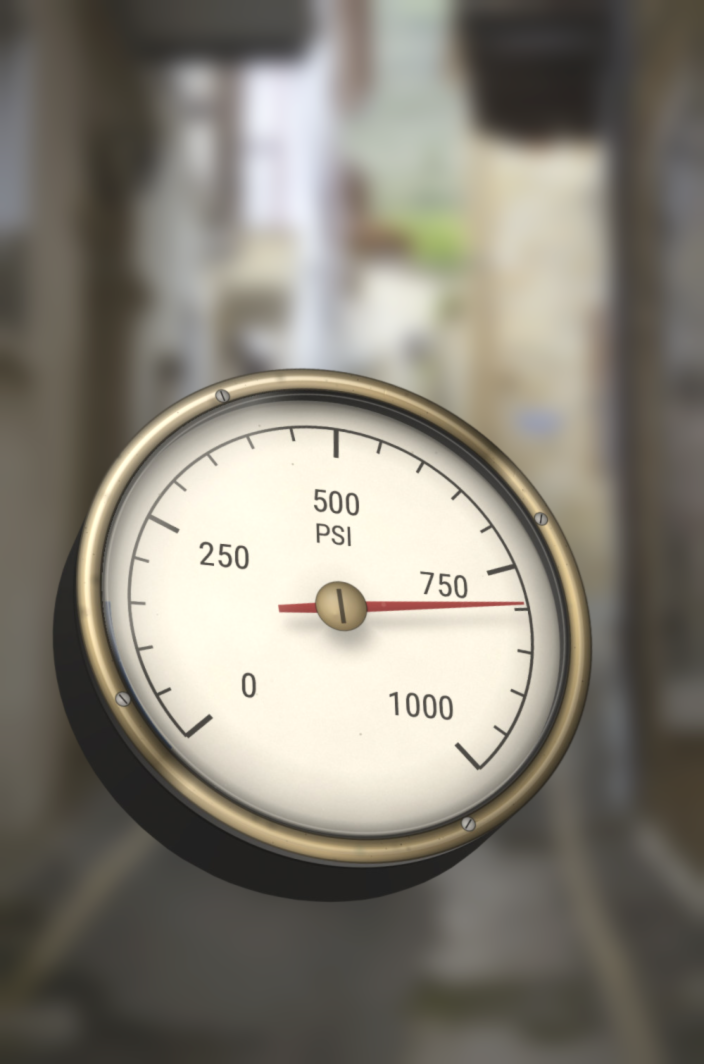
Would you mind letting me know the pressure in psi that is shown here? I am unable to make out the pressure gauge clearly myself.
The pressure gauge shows 800 psi
